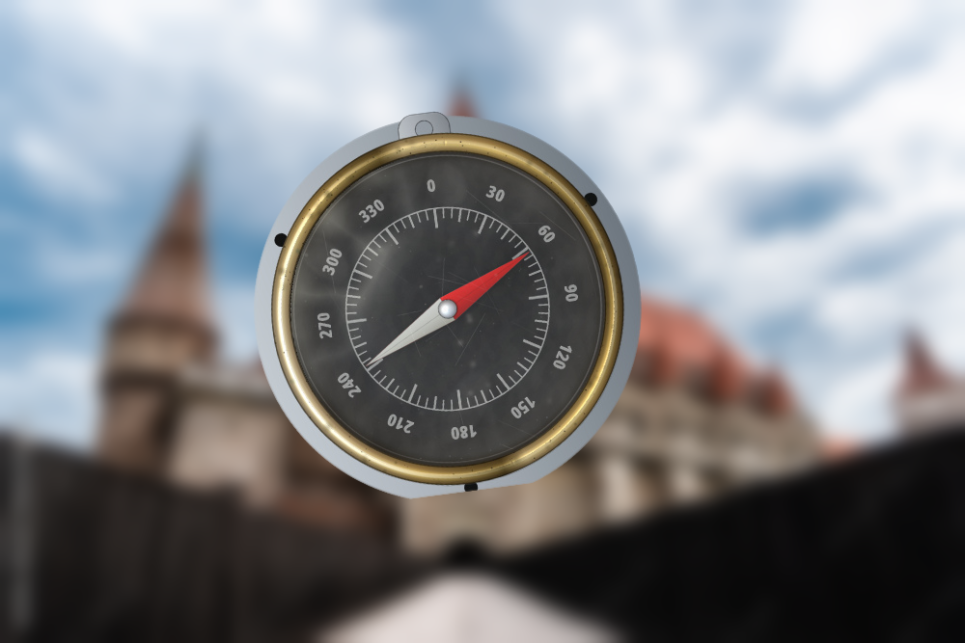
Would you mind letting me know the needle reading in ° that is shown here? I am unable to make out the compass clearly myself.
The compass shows 62.5 °
